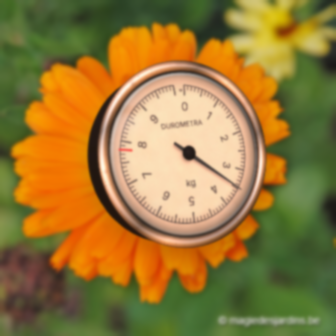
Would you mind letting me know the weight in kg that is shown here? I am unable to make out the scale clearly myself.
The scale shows 3.5 kg
